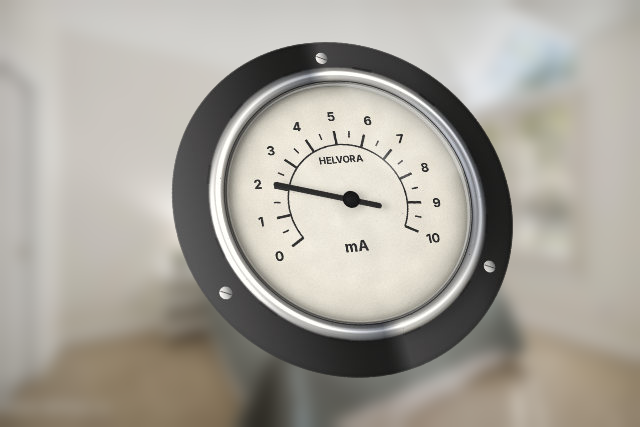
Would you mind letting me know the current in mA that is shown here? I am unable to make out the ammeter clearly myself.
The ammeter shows 2 mA
